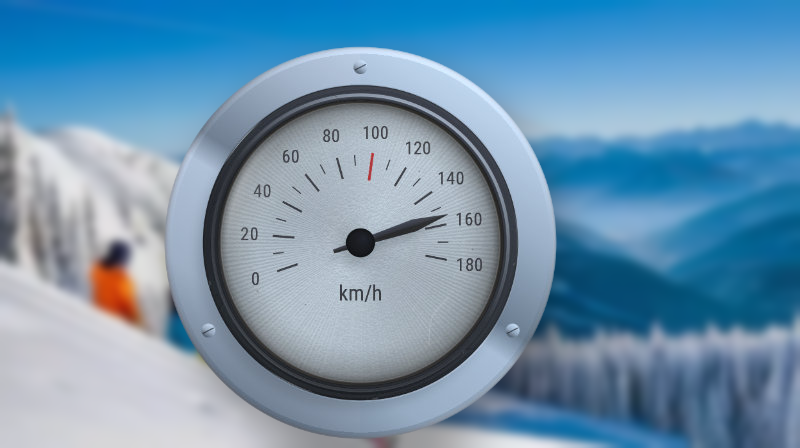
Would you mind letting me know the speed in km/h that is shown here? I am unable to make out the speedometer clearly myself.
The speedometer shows 155 km/h
